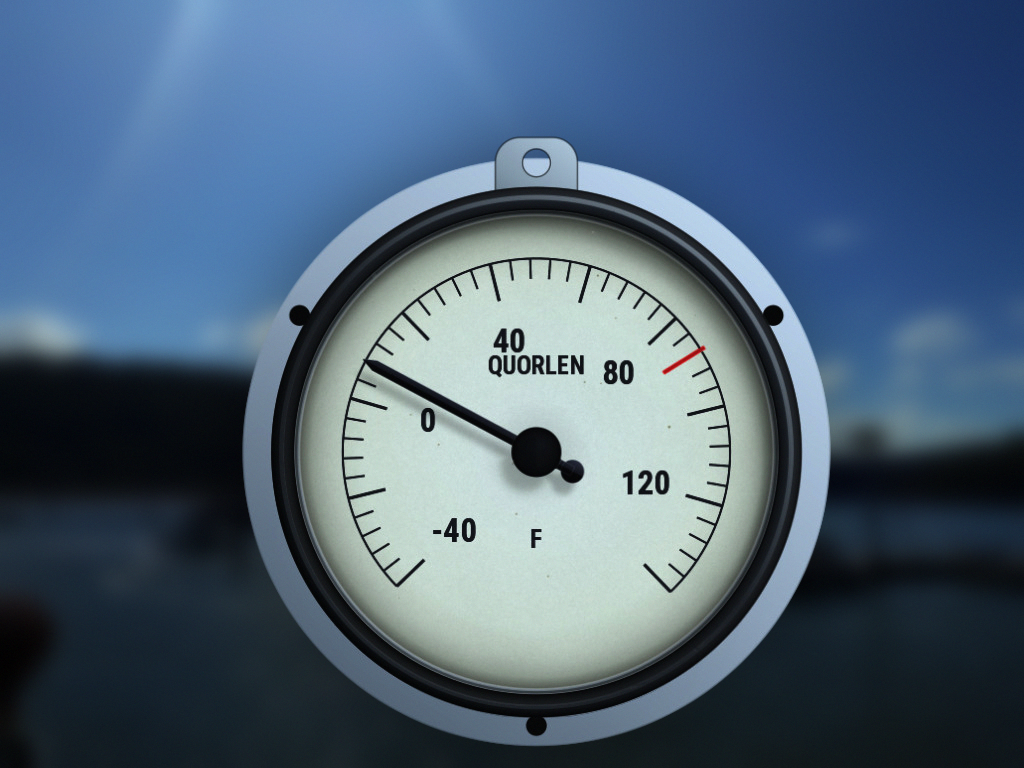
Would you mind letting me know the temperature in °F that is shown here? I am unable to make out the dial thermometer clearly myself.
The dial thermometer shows 8 °F
